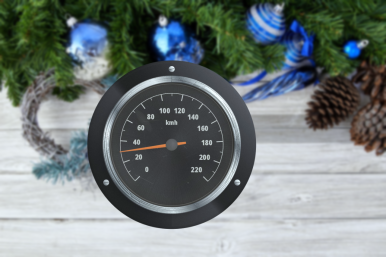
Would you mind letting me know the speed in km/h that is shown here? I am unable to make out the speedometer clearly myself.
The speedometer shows 30 km/h
